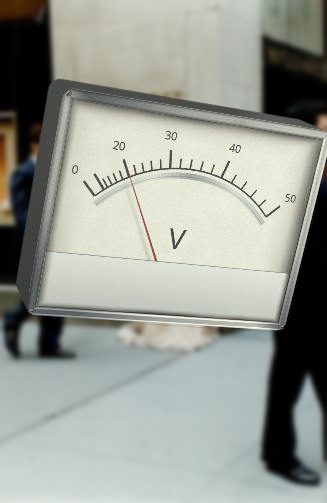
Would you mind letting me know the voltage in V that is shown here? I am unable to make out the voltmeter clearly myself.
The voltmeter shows 20 V
